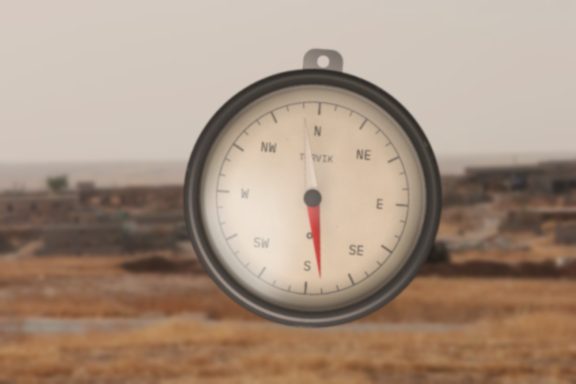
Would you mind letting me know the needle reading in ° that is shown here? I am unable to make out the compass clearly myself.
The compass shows 170 °
